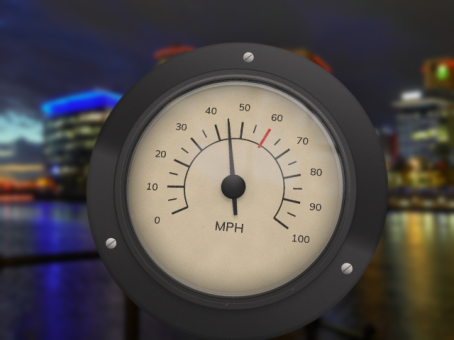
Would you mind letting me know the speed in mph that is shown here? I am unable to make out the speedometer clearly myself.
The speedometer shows 45 mph
